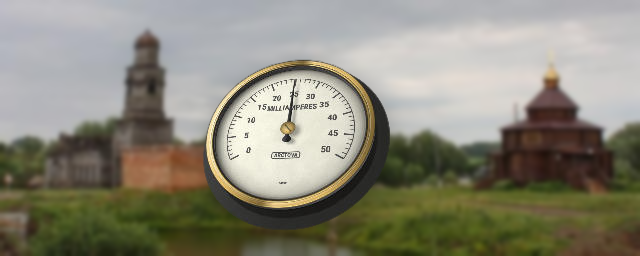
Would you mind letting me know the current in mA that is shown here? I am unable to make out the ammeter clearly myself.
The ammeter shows 25 mA
